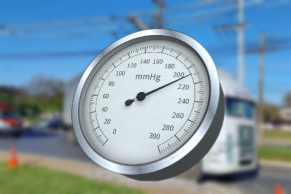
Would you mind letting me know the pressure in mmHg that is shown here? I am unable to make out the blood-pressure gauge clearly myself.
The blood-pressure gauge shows 210 mmHg
